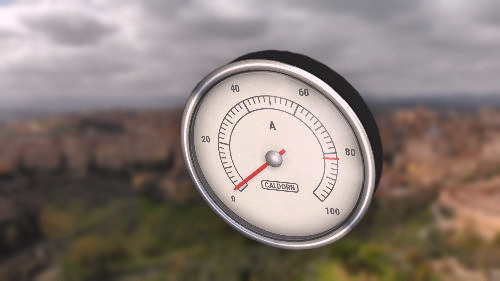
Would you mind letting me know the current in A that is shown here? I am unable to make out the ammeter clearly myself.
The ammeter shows 2 A
